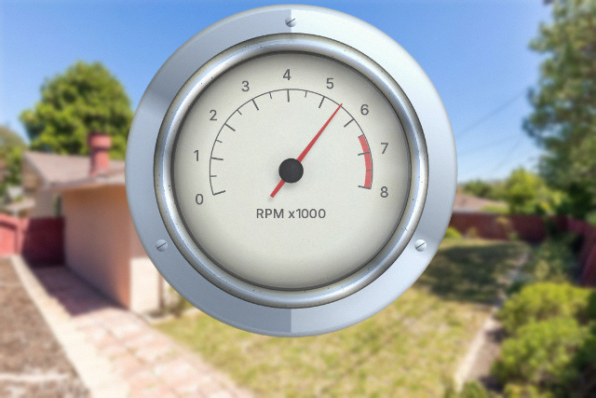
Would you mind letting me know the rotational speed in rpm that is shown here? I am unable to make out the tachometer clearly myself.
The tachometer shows 5500 rpm
